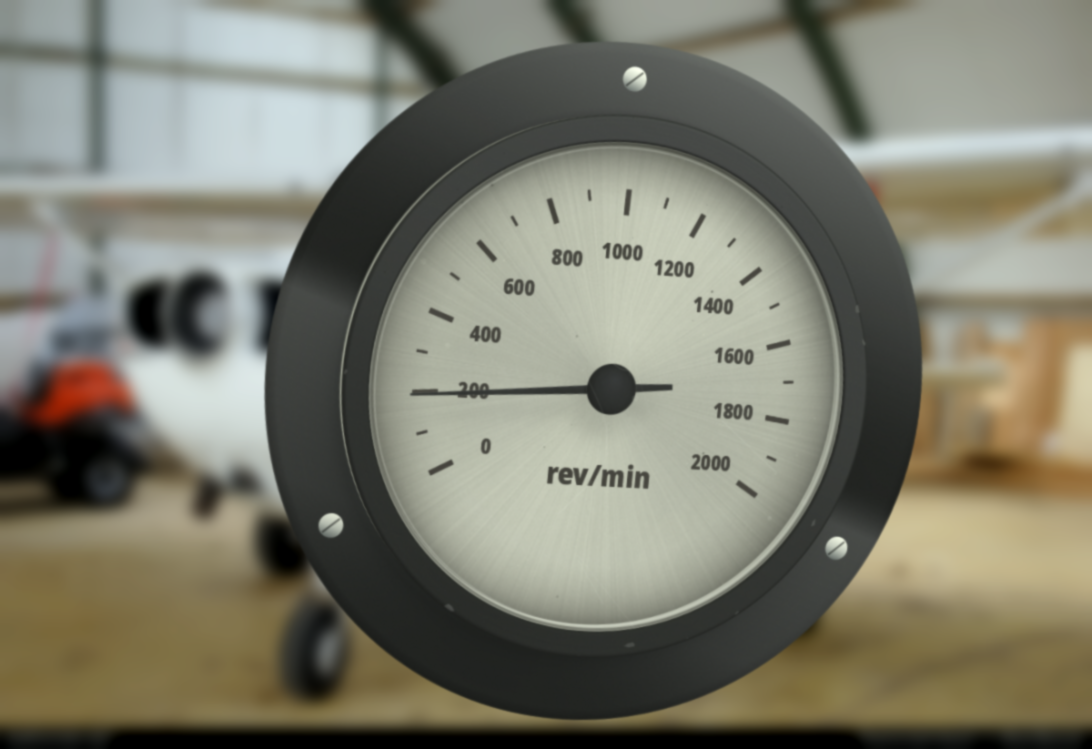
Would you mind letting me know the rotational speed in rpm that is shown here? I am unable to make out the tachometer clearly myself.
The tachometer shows 200 rpm
